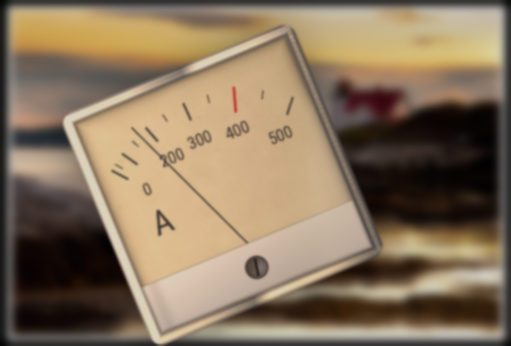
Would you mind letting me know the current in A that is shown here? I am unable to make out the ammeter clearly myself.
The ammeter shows 175 A
